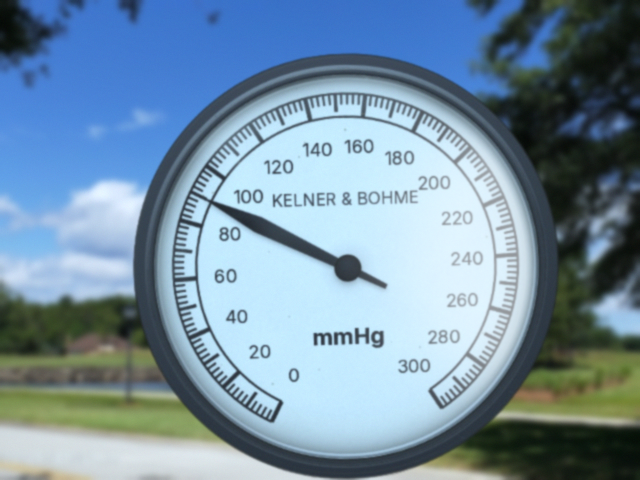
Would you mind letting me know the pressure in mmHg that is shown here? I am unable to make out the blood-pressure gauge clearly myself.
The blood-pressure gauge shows 90 mmHg
